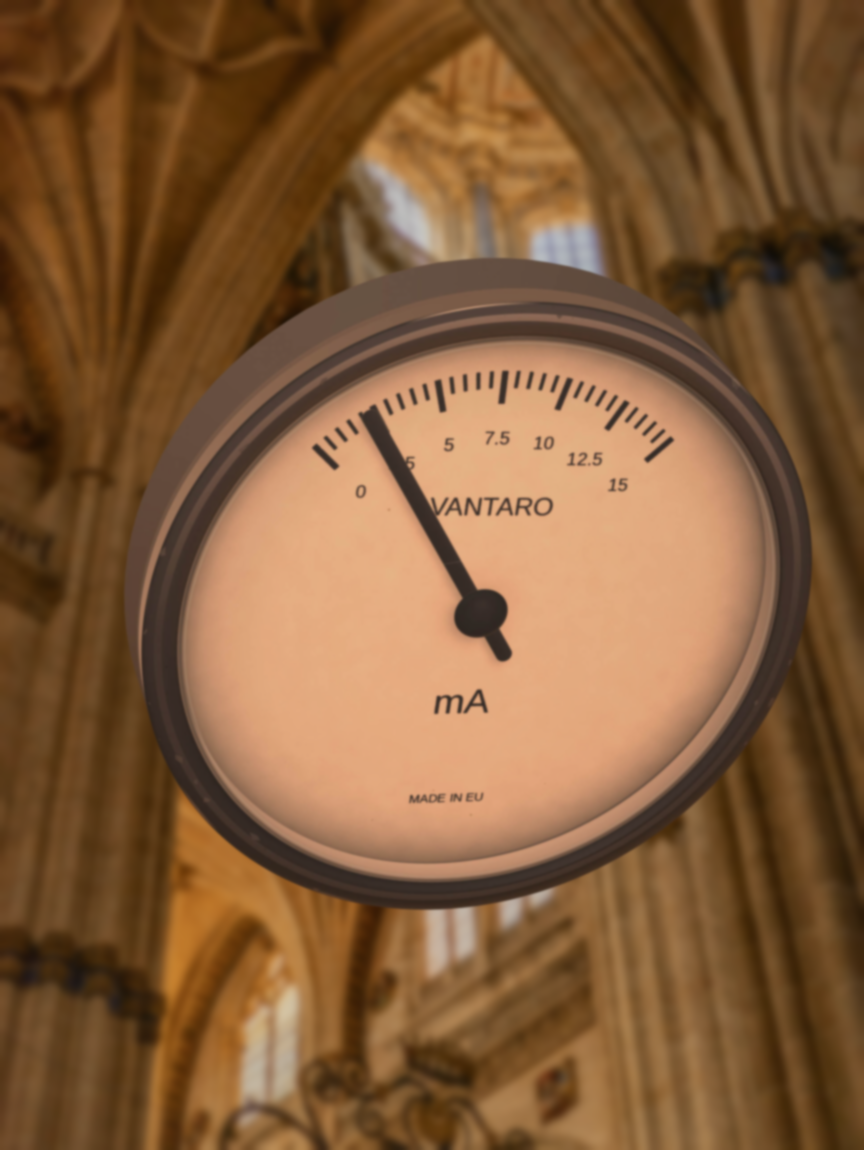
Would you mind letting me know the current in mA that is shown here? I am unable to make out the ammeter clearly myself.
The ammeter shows 2.25 mA
